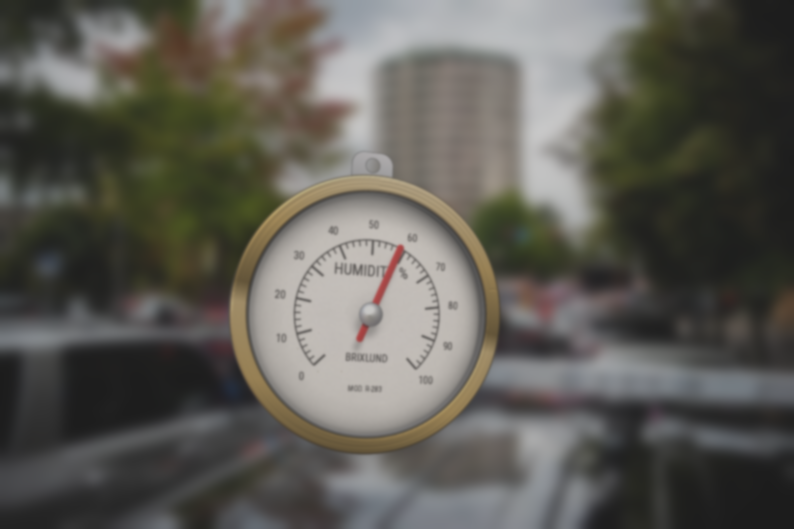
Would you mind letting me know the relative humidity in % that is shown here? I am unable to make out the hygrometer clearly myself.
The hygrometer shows 58 %
